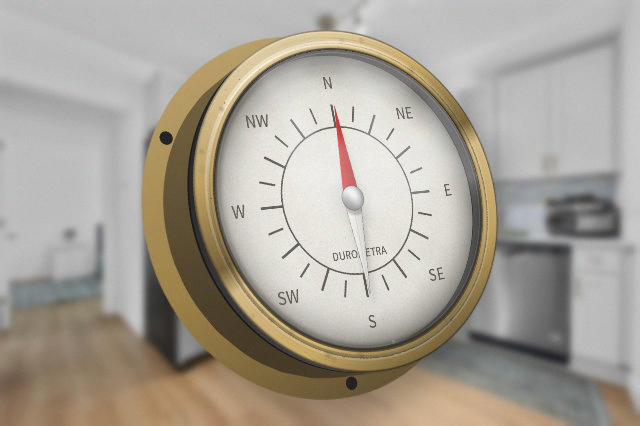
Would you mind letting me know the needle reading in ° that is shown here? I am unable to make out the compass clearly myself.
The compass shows 0 °
